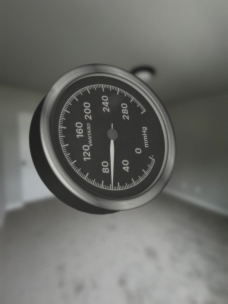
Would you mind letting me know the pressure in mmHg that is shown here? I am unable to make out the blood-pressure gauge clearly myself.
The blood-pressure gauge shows 70 mmHg
